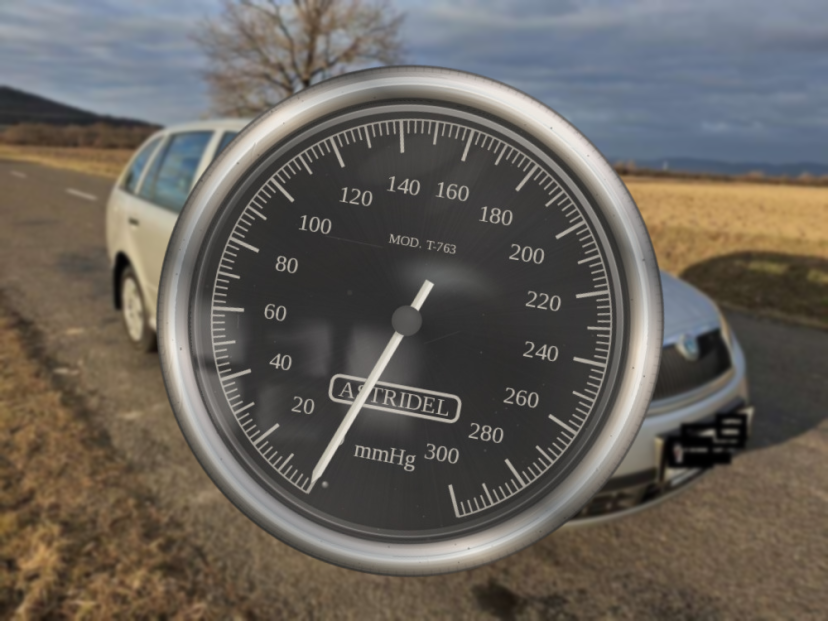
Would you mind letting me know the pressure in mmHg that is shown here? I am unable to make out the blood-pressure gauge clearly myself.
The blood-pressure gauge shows 0 mmHg
